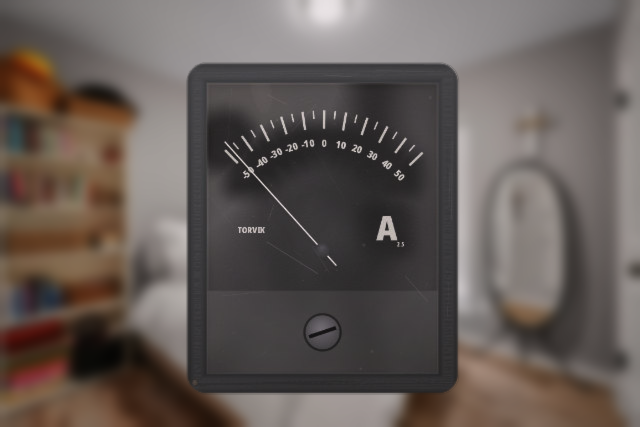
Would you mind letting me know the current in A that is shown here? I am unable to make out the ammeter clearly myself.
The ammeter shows -47.5 A
